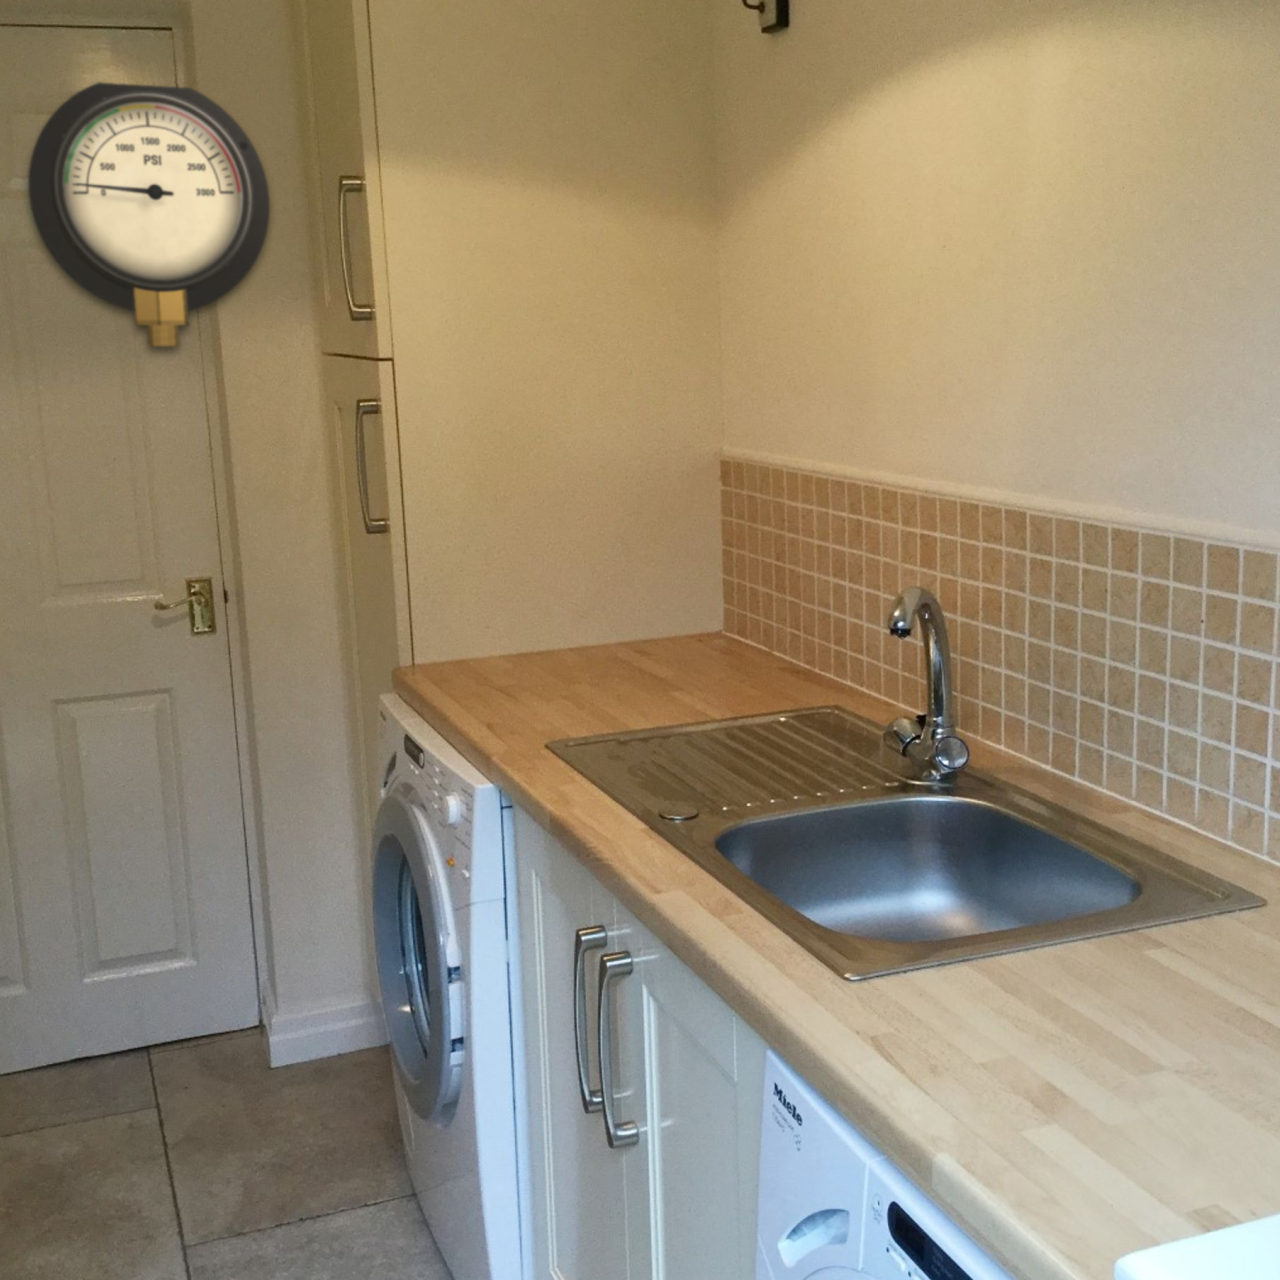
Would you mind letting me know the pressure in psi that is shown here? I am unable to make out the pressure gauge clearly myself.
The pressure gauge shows 100 psi
